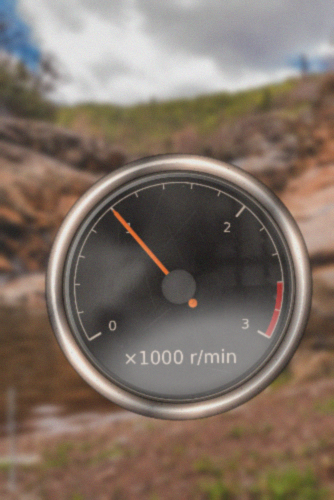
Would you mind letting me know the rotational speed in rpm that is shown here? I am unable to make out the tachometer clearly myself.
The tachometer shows 1000 rpm
